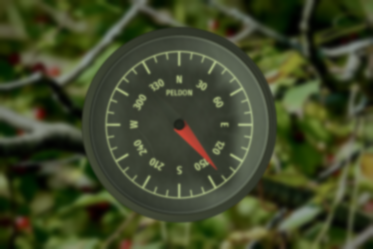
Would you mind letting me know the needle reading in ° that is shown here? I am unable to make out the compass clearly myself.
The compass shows 140 °
